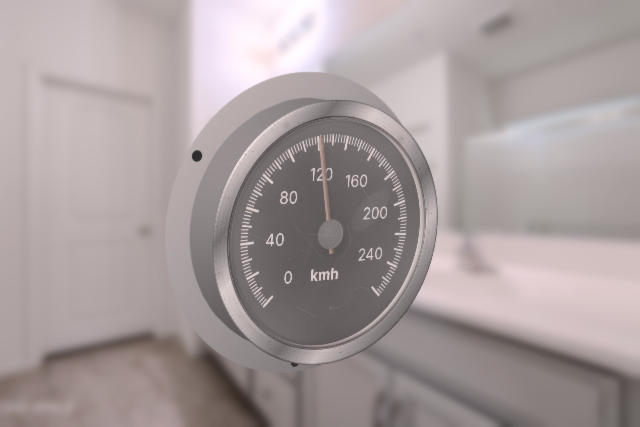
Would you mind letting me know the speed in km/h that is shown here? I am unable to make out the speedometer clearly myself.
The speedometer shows 120 km/h
